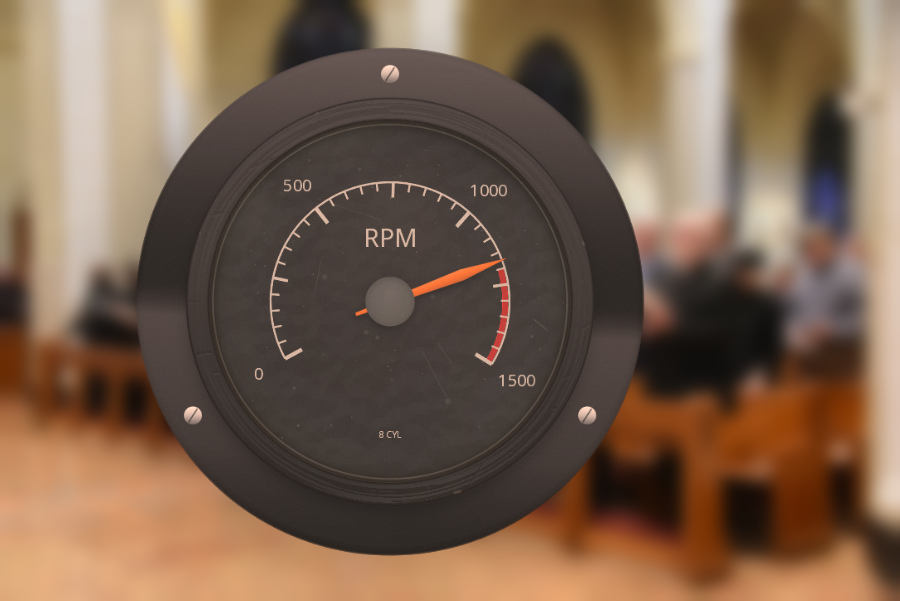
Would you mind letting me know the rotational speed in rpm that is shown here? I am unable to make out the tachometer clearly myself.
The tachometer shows 1175 rpm
